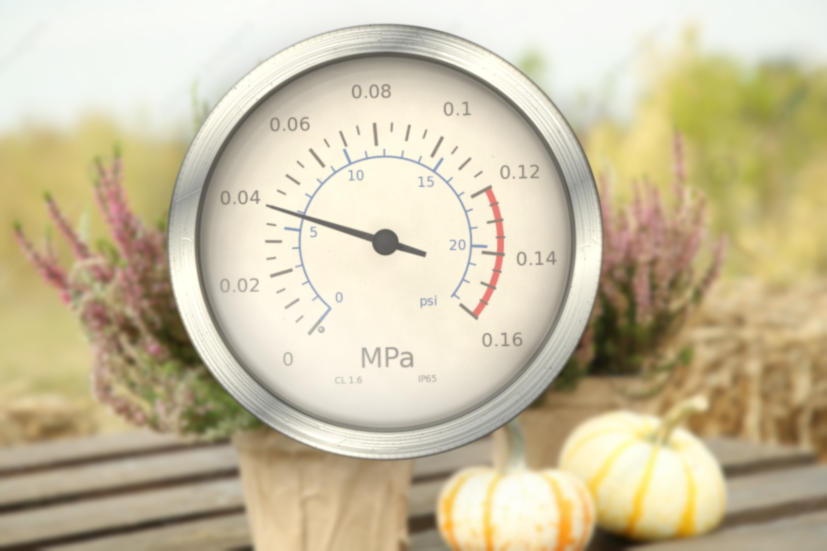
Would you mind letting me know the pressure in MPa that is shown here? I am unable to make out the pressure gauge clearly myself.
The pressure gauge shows 0.04 MPa
